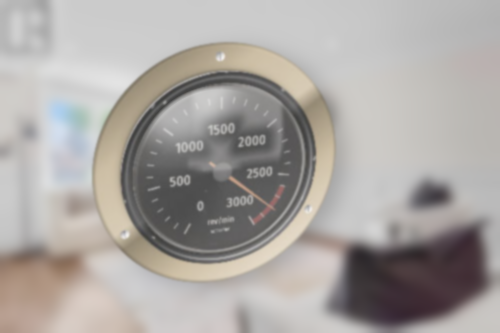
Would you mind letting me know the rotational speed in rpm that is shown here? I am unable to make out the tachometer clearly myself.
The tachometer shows 2800 rpm
